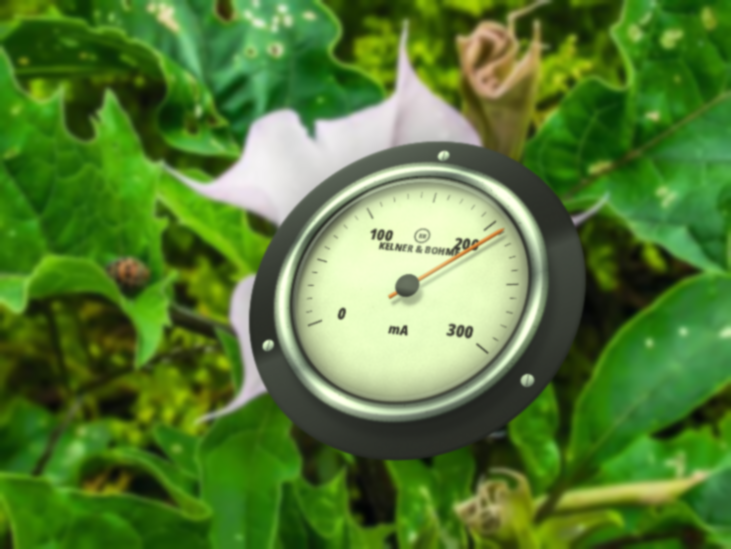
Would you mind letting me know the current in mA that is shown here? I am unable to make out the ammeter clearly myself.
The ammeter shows 210 mA
